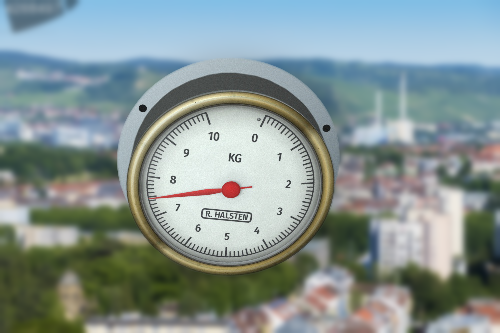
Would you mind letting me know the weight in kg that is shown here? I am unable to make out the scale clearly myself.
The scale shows 7.5 kg
